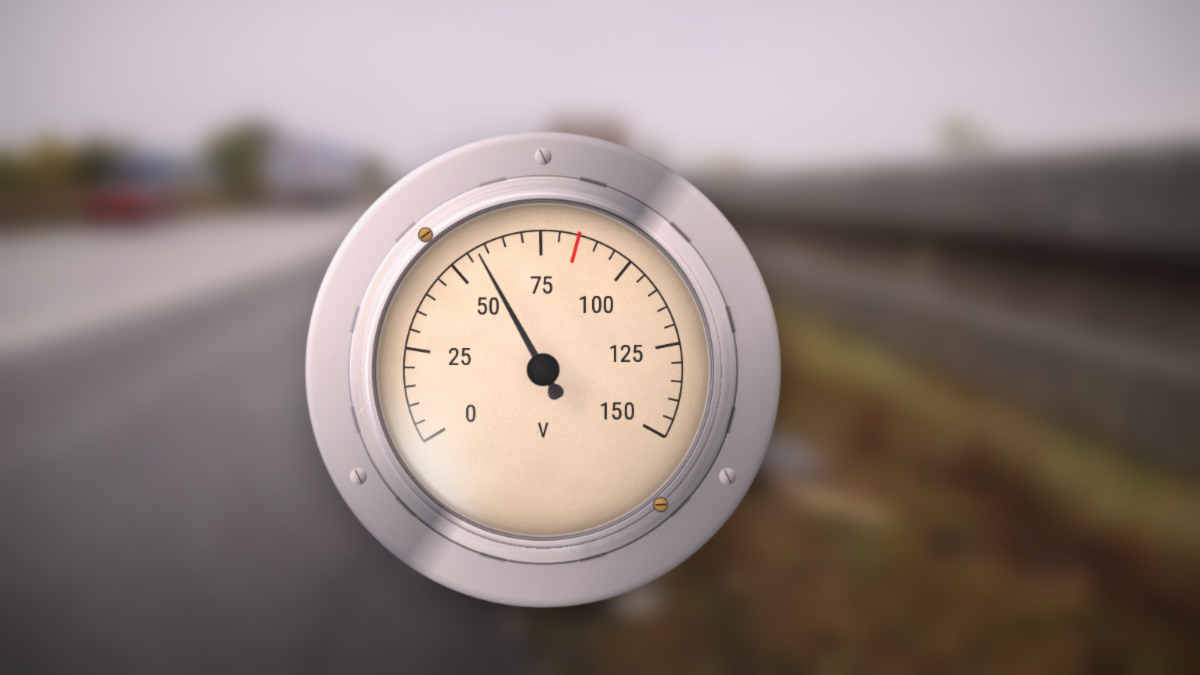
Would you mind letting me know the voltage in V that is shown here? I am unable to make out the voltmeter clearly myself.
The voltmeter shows 57.5 V
